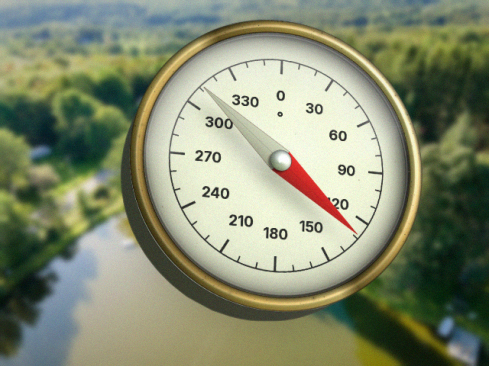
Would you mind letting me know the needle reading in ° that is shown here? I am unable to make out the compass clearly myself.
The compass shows 130 °
